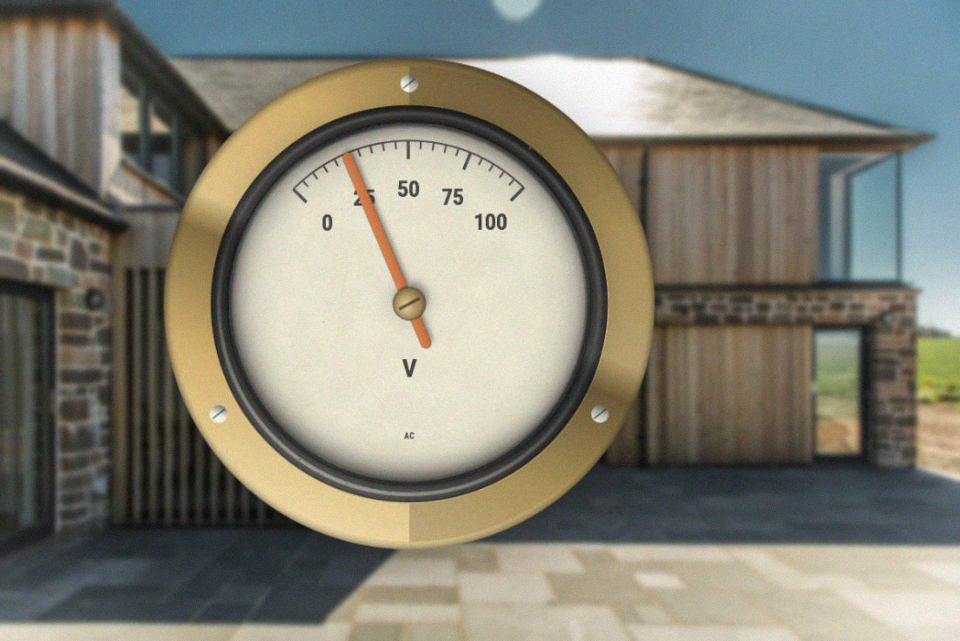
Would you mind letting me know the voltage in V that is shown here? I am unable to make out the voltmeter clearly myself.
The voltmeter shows 25 V
